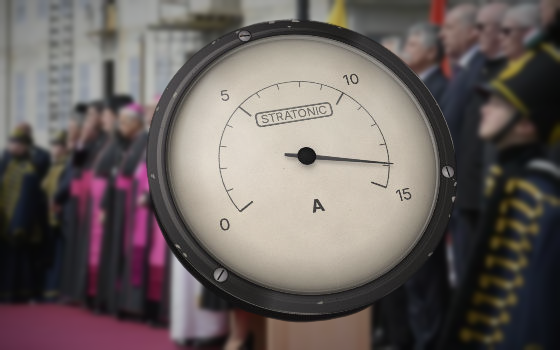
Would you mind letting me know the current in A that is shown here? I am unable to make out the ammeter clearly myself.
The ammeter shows 14 A
